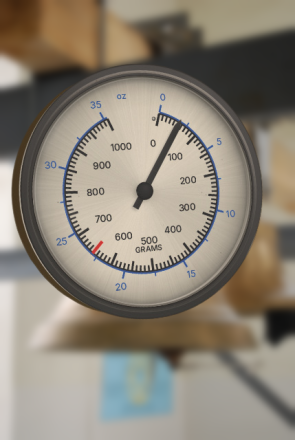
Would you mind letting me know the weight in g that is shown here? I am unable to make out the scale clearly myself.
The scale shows 50 g
